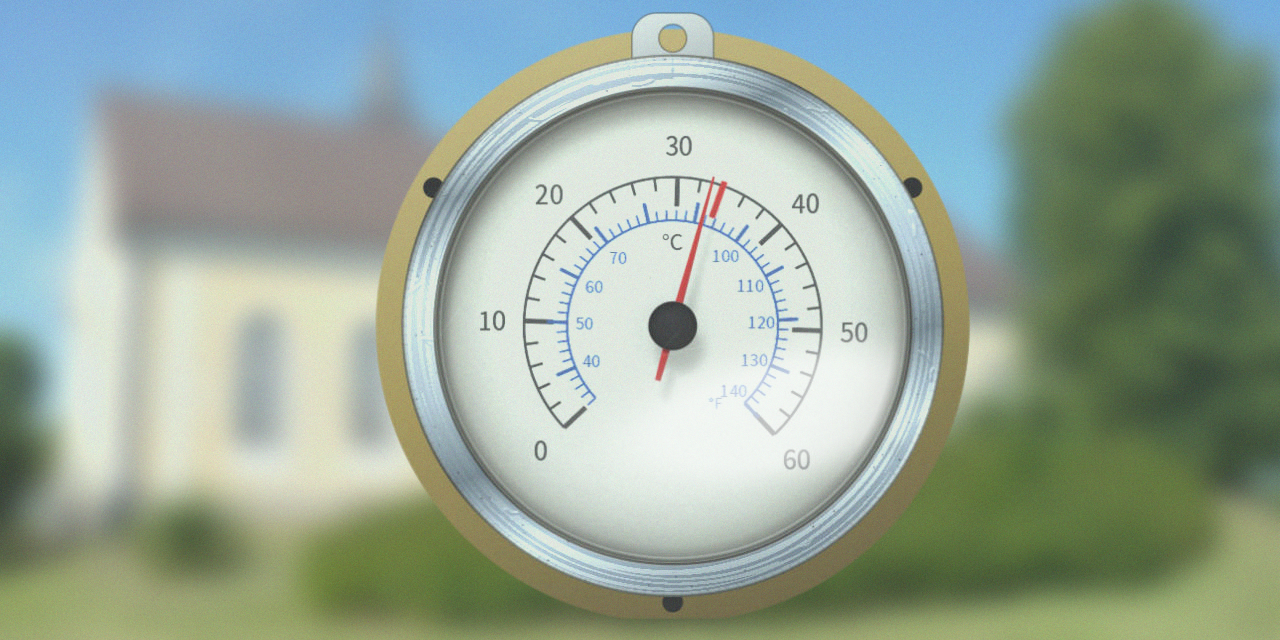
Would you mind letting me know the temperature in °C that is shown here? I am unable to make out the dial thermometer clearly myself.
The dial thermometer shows 33 °C
